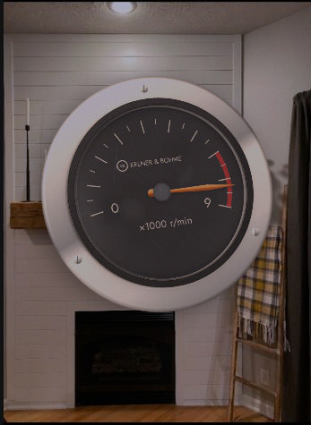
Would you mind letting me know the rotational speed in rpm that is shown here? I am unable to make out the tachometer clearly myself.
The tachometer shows 8250 rpm
